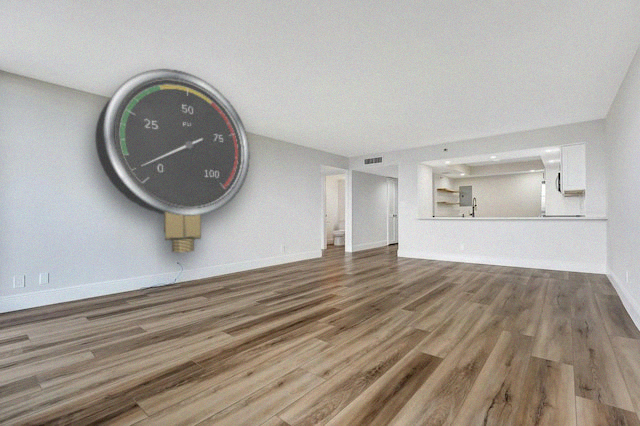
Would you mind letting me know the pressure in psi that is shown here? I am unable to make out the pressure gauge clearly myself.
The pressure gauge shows 5 psi
